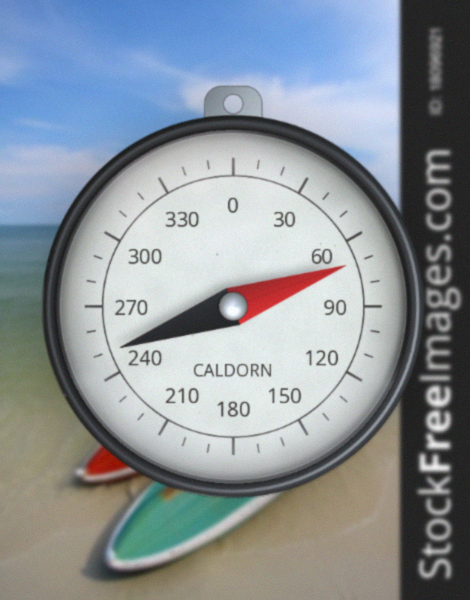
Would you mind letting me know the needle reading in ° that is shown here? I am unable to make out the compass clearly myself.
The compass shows 70 °
